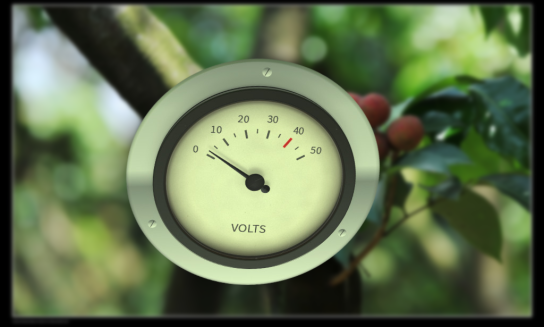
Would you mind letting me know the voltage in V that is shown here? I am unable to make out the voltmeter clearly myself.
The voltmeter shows 2.5 V
